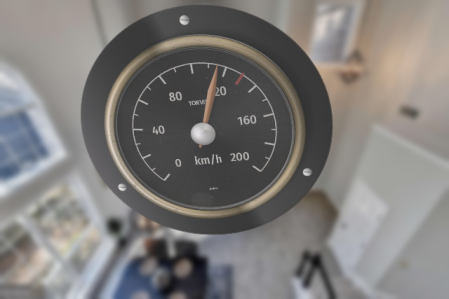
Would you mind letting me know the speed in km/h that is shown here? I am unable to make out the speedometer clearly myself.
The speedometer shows 115 km/h
